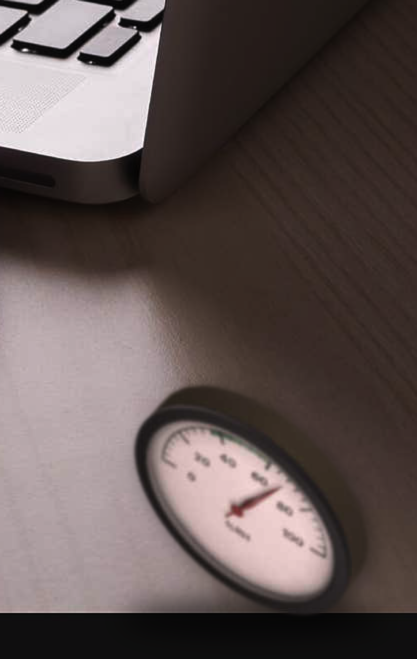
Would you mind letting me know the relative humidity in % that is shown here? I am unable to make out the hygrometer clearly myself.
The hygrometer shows 68 %
